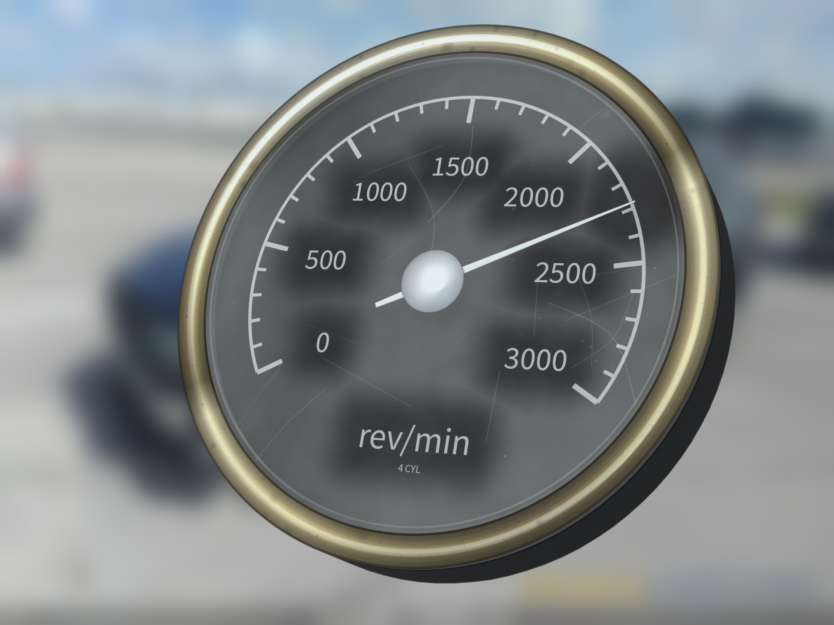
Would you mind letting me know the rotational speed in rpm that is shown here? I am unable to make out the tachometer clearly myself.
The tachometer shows 2300 rpm
